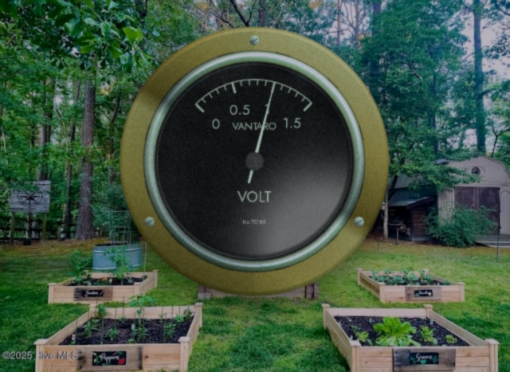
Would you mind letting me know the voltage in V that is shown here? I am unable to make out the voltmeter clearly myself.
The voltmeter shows 1 V
